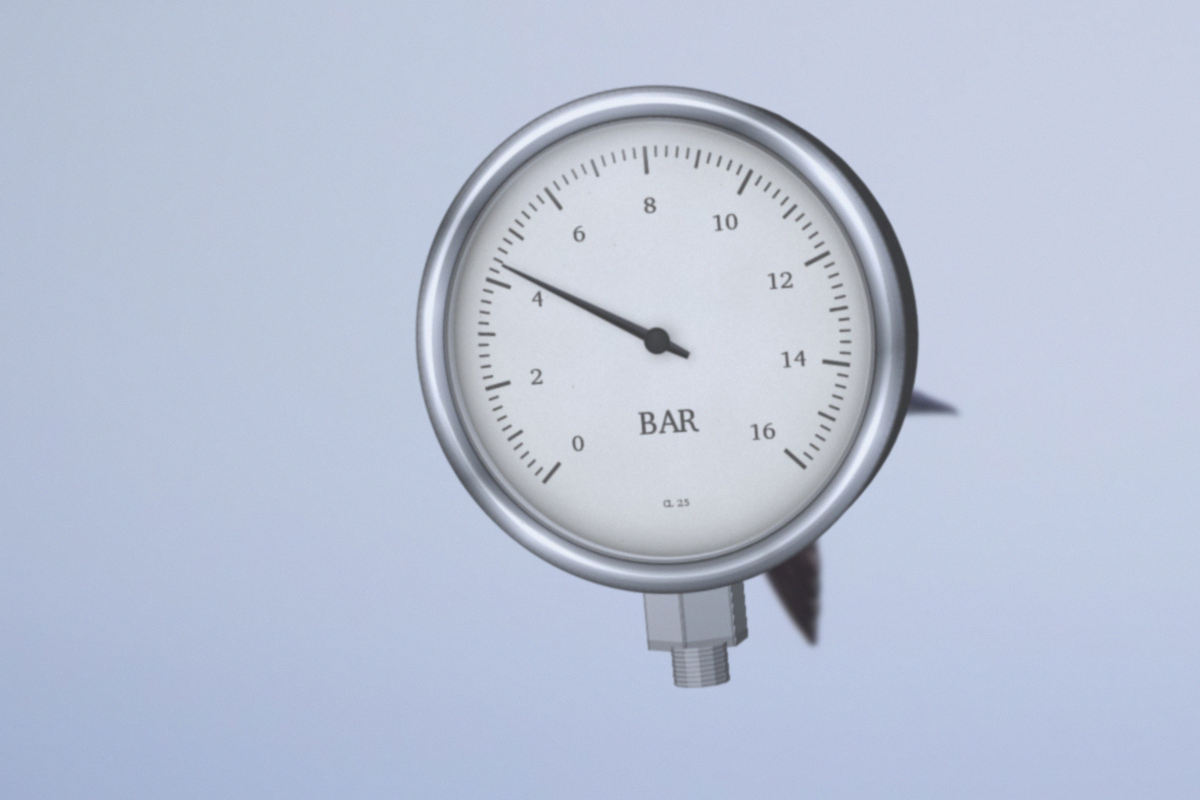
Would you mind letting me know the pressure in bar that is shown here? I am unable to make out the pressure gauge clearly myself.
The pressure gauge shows 4.4 bar
